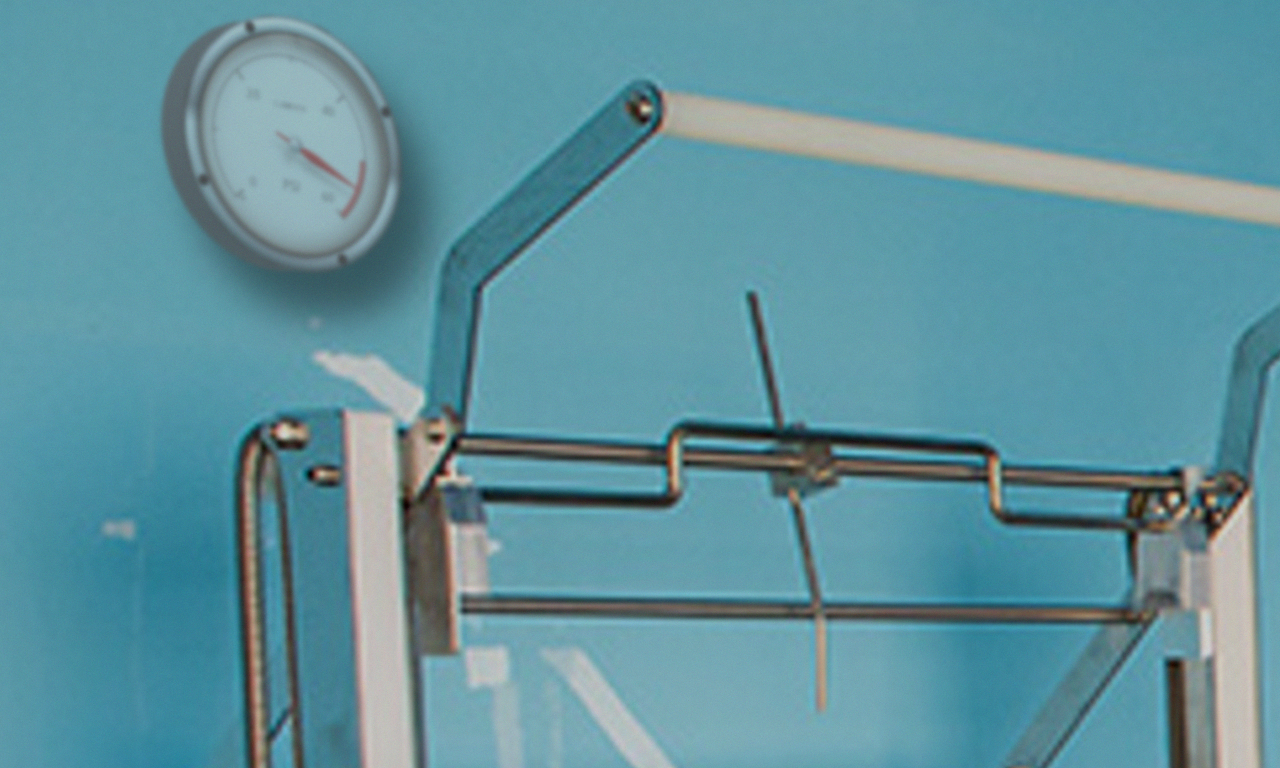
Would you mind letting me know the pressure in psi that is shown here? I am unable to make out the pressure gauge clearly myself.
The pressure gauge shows 55 psi
